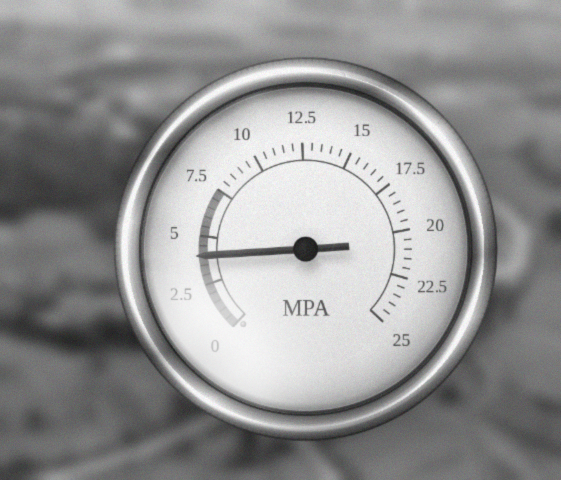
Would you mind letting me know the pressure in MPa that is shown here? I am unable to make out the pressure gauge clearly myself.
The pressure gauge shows 4 MPa
